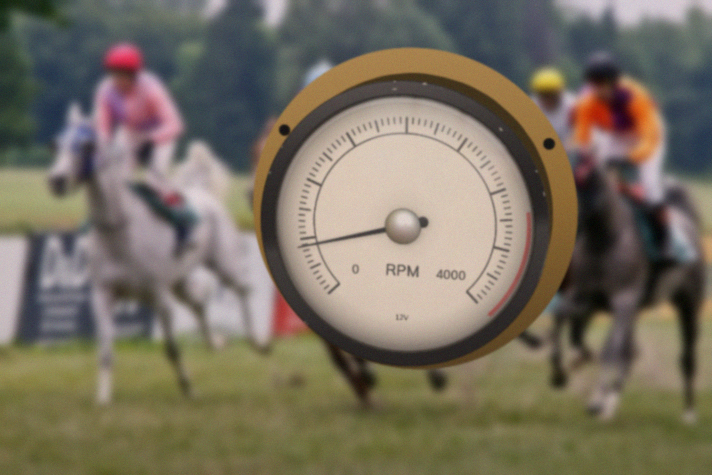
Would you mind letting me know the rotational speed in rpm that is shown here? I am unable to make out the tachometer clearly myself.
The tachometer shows 450 rpm
